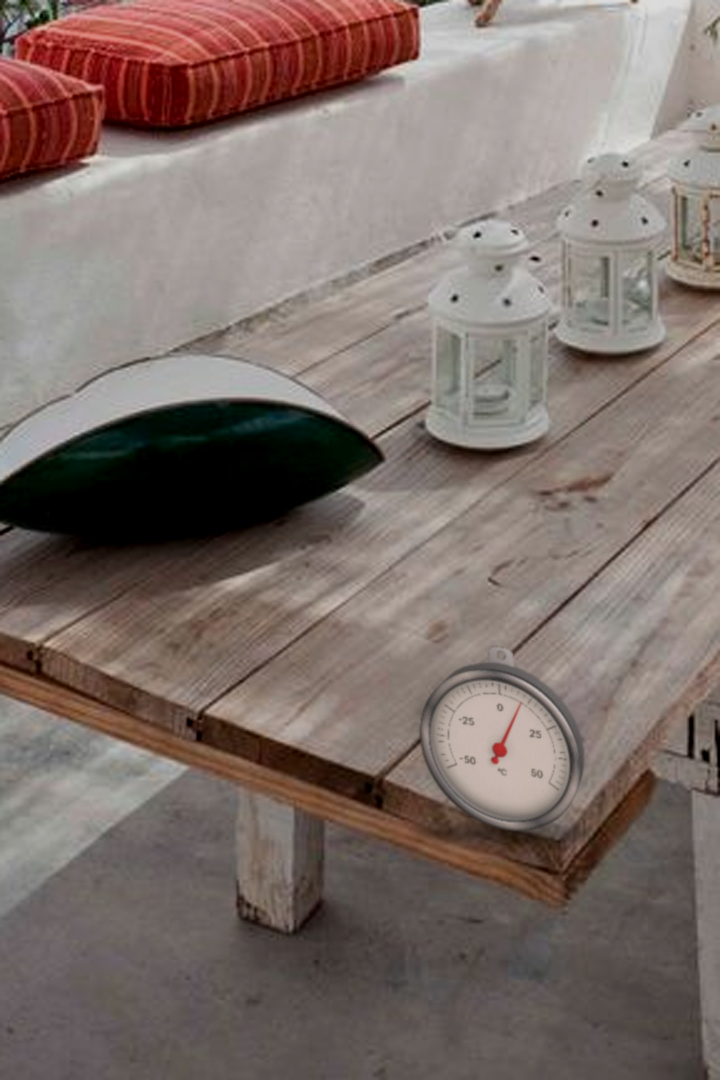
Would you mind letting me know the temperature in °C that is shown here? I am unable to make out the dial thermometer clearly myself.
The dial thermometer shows 10 °C
